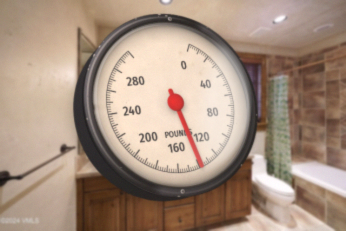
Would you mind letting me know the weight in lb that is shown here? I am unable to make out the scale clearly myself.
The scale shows 140 lb
